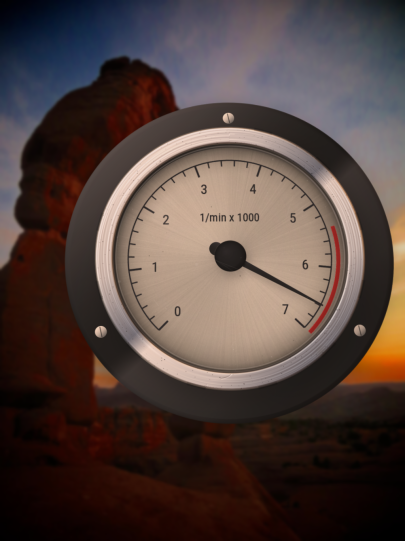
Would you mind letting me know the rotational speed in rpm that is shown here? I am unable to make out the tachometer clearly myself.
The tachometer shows 6600 rpm
